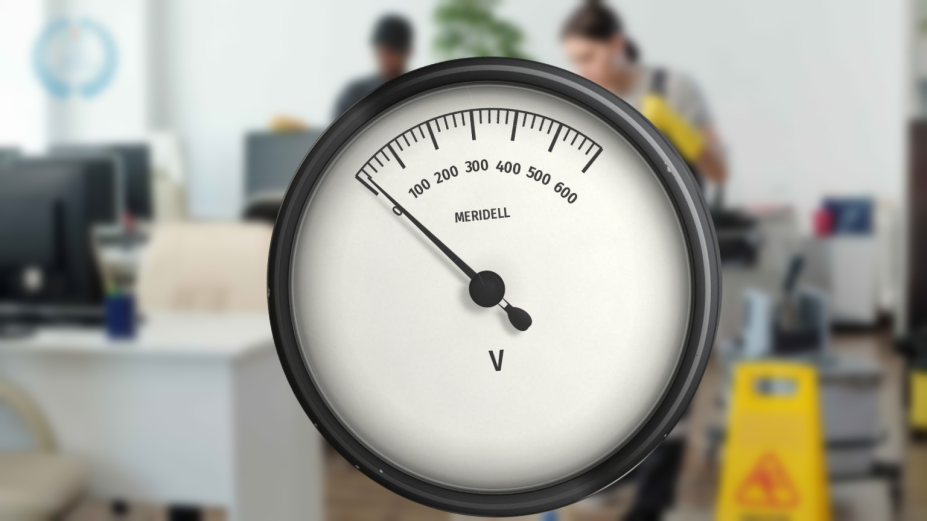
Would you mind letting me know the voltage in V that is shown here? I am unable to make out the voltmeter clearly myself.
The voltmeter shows 20 V
